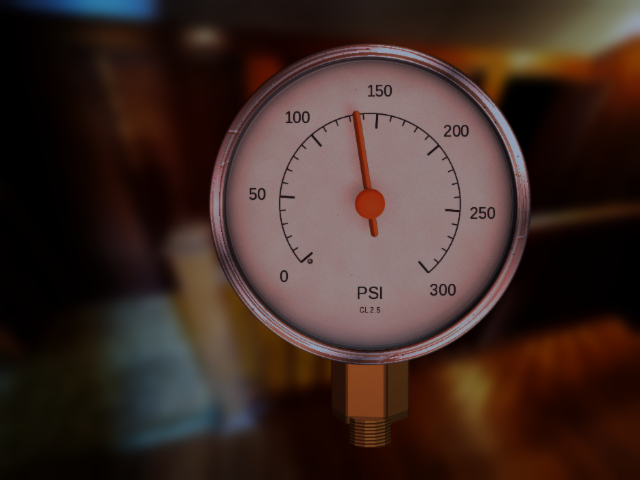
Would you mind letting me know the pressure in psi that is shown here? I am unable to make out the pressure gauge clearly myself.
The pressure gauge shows 135 psi
